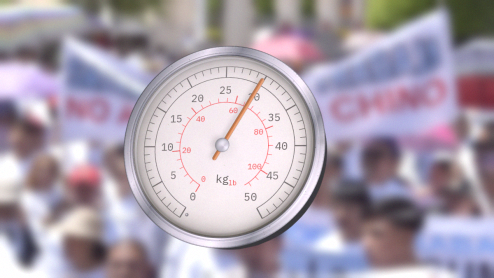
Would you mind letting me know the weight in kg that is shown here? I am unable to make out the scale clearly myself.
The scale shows 30 kg
